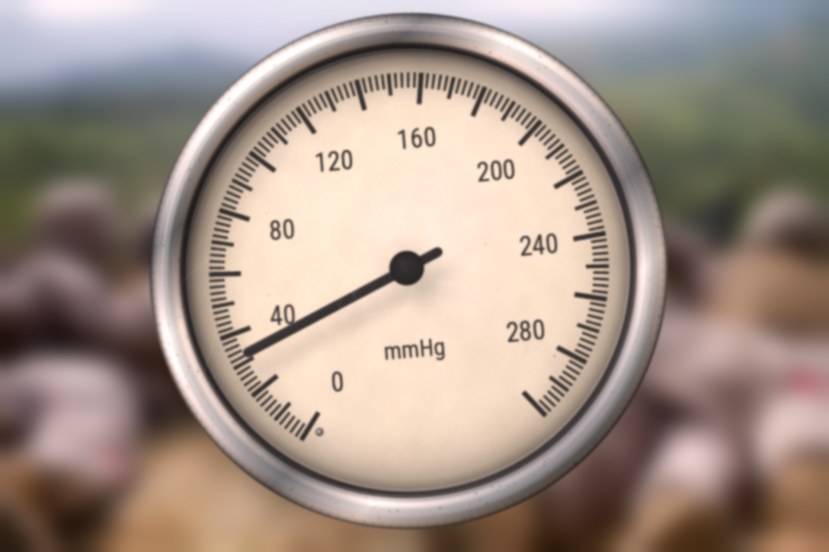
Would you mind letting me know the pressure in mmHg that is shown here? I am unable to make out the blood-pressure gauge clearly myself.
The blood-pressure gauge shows 32 mmHg
